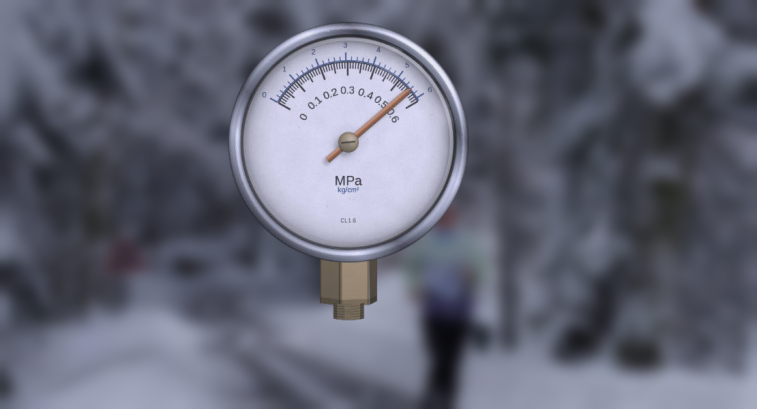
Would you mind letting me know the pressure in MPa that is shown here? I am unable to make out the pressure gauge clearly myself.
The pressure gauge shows 0.55 MPa
